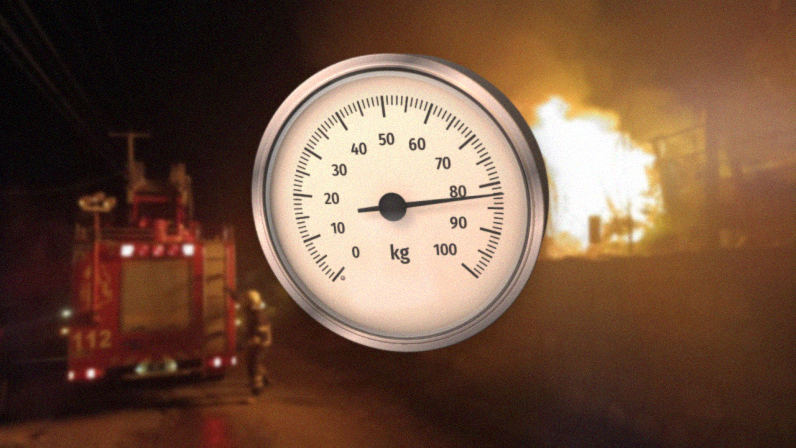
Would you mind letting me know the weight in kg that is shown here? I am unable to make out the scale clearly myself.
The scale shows 82 kg
